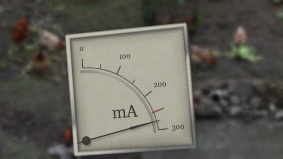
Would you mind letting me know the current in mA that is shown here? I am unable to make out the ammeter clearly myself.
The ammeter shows 275 mA
